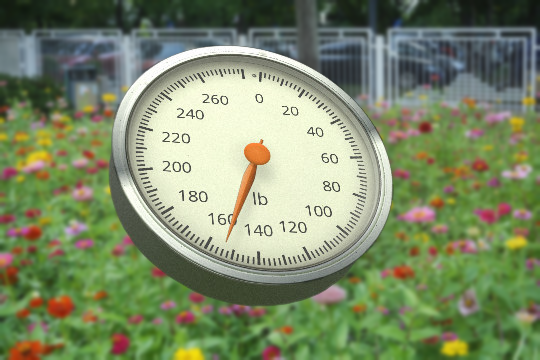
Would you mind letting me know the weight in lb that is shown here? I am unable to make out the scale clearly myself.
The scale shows 154 lb
